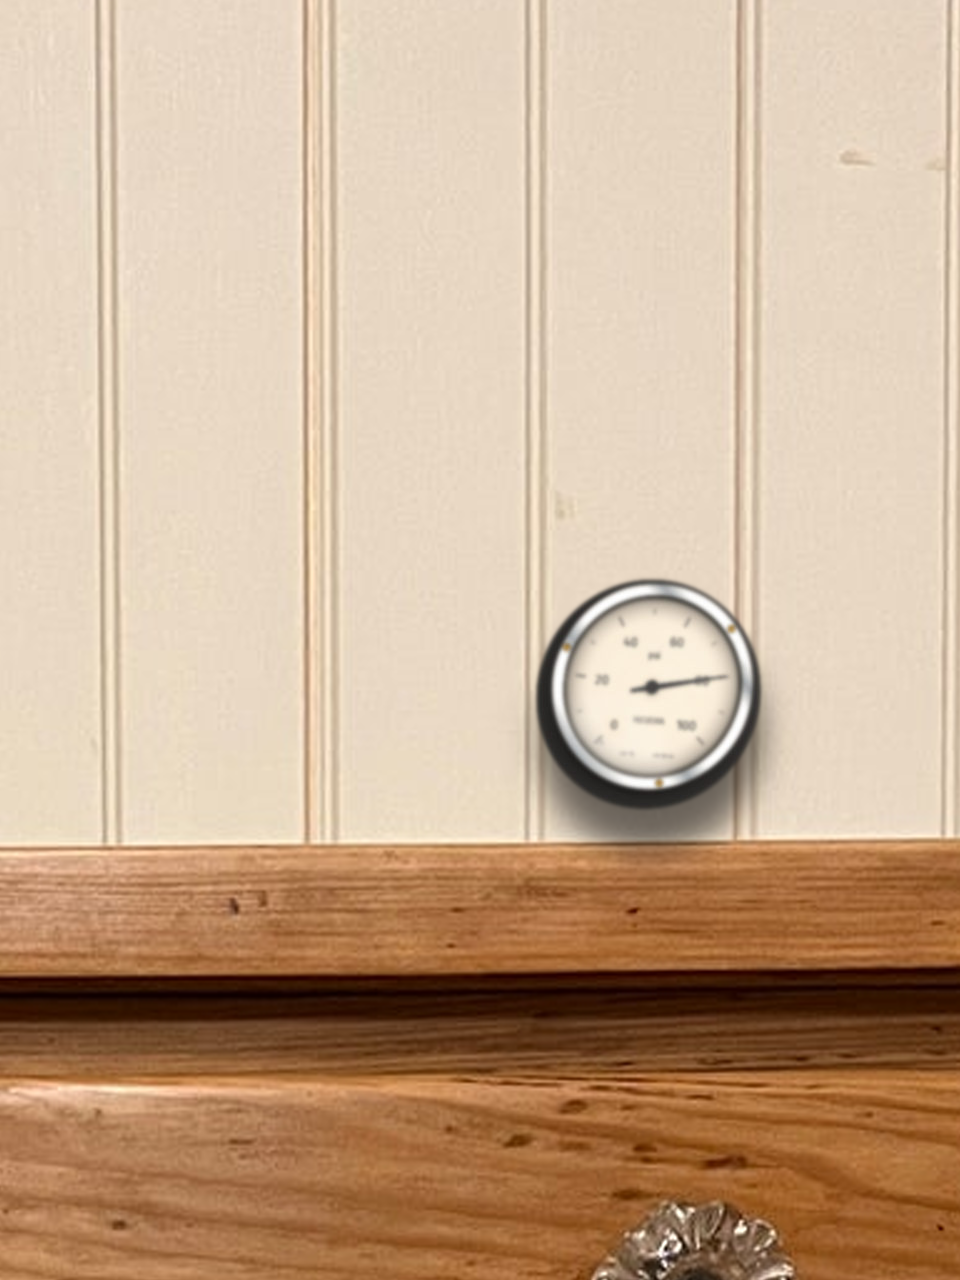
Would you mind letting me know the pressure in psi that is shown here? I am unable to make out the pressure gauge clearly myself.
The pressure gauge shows 80 psi
